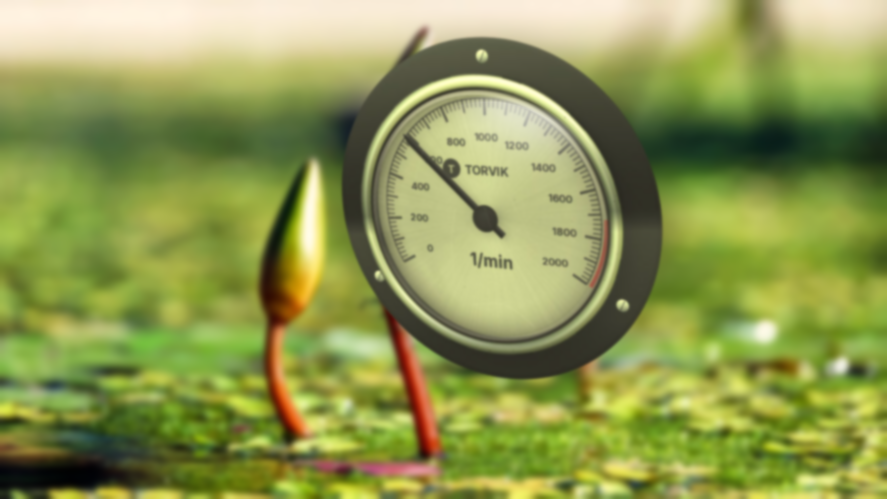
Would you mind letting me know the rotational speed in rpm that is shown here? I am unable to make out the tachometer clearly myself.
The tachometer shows 600 rpm
